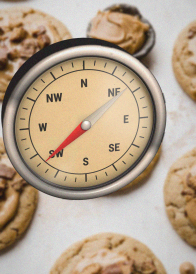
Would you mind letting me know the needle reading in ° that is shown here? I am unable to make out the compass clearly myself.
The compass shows 230 °
